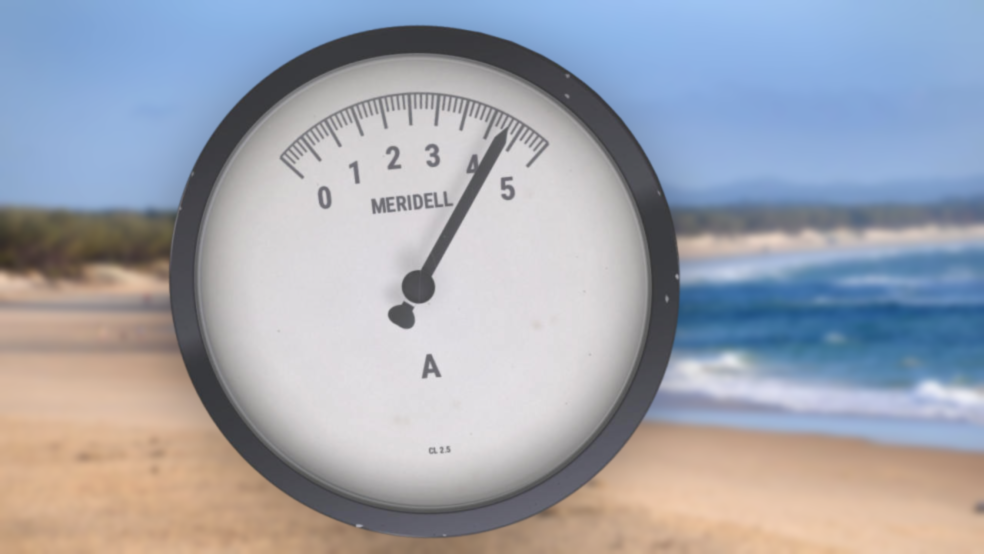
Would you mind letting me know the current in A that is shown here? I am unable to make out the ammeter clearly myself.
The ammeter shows 4.3 A
